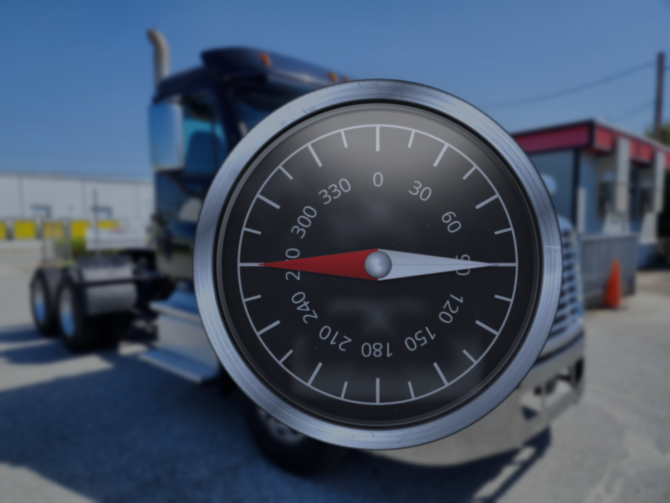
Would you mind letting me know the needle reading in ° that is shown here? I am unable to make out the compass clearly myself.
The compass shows 270 °
